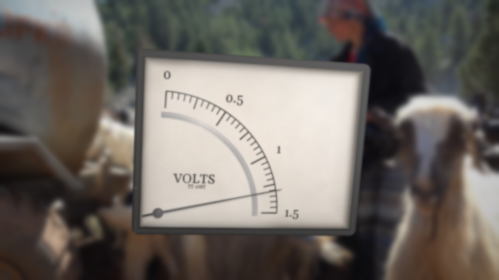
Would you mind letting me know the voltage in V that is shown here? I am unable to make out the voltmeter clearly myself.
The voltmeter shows 1.3 V
